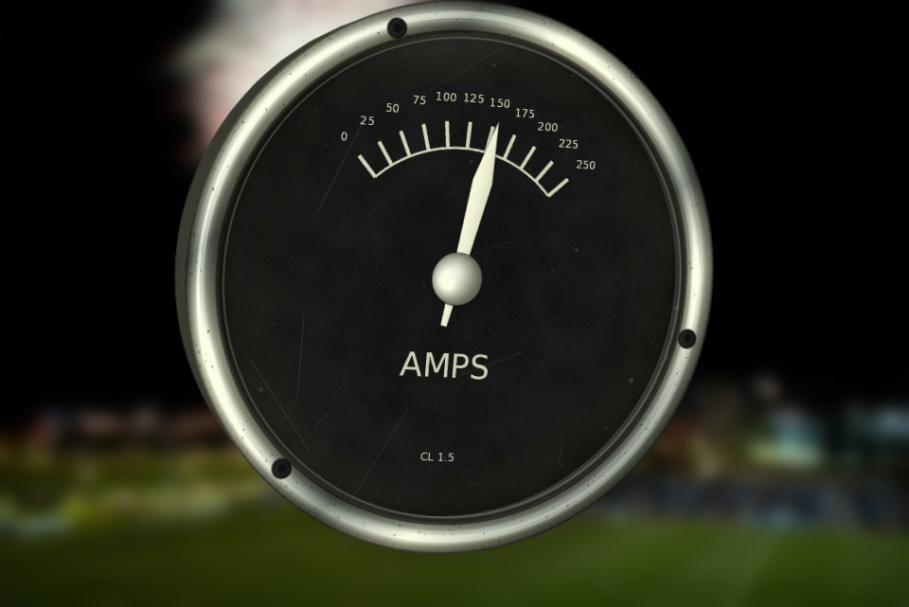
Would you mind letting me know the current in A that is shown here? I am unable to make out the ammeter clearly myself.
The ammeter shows 150 A
